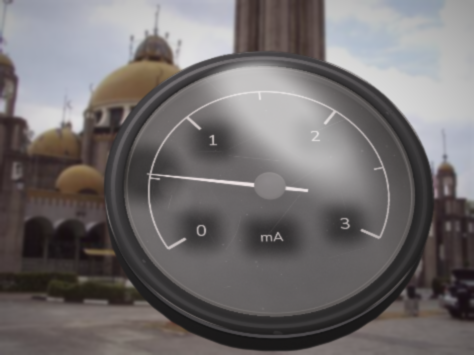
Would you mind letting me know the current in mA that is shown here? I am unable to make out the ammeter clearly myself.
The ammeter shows 0.5 mA
